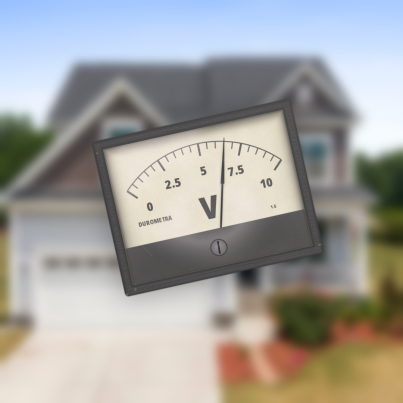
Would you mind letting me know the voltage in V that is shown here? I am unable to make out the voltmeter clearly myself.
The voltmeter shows 6.5 V
